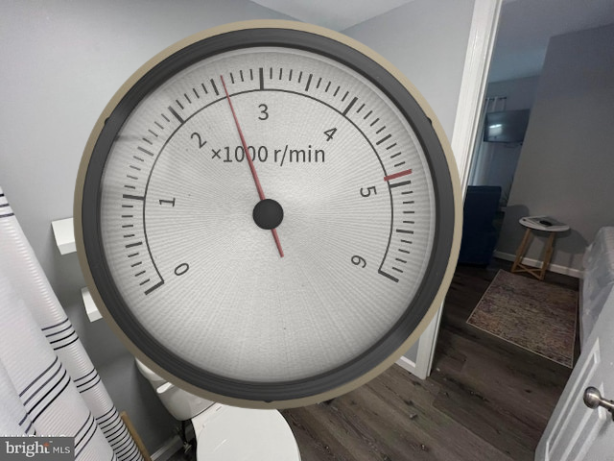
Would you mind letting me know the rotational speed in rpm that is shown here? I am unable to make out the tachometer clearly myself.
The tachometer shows 2600 rpm
